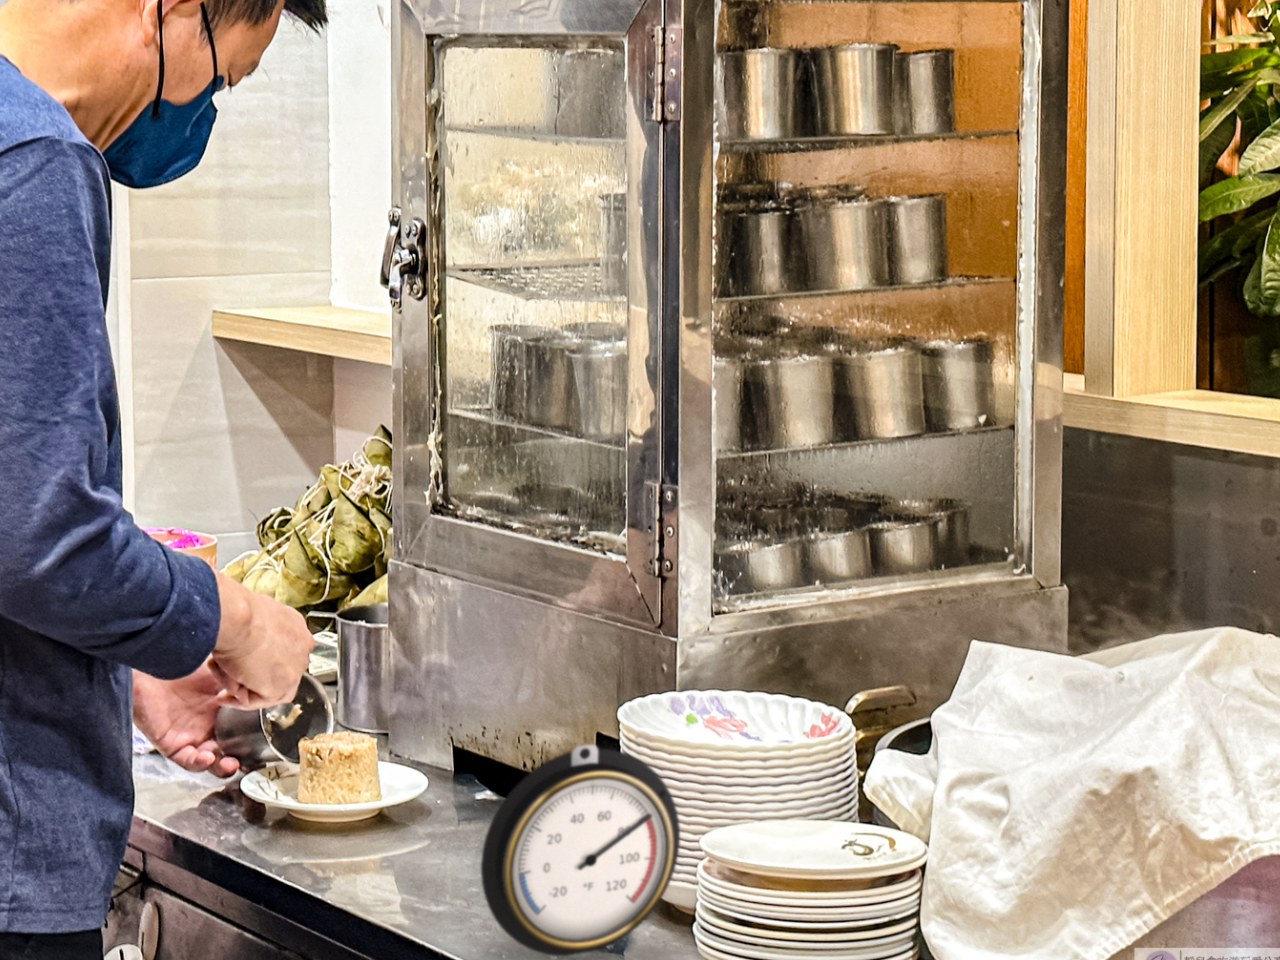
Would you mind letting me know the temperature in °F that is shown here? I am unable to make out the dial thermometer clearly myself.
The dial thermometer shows 80 °F
